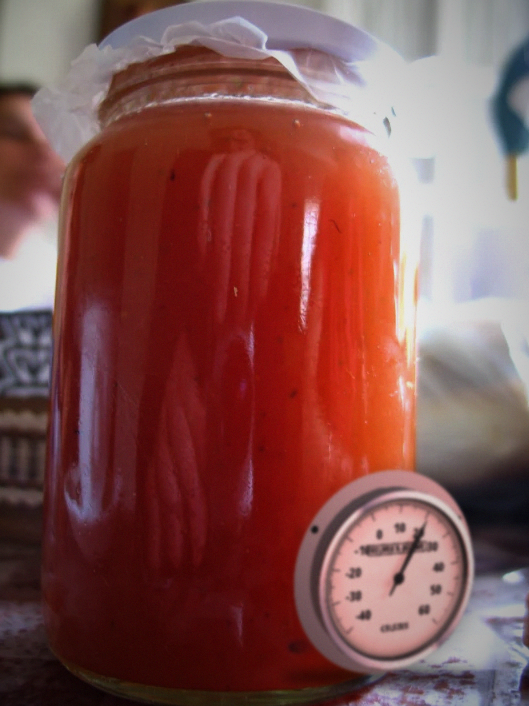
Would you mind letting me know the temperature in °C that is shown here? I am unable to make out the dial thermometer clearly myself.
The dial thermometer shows 20 °C
